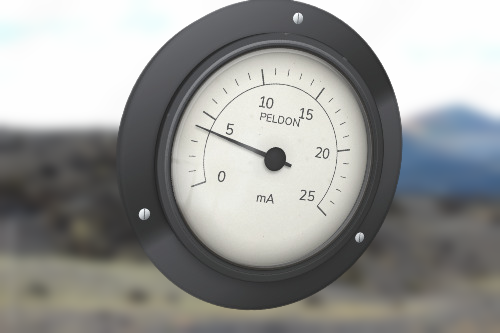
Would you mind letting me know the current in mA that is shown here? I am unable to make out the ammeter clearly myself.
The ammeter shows 4 mA
